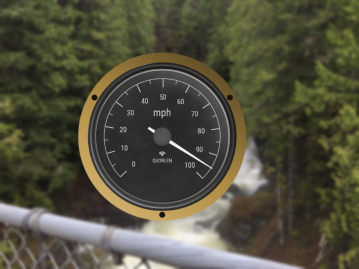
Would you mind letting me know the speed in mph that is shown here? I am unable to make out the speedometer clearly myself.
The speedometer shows 95 mph
